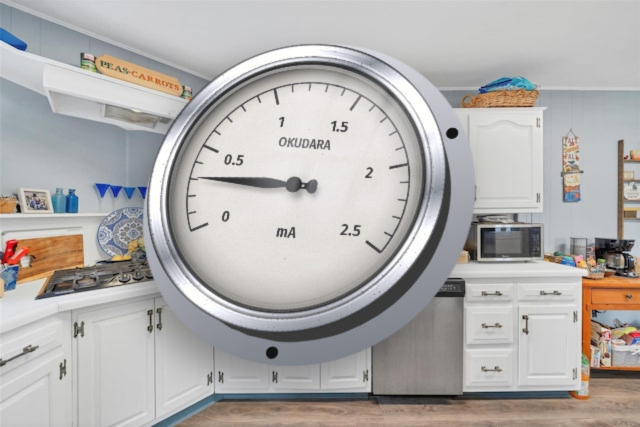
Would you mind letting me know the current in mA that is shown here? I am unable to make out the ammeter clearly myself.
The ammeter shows 0.3 mA
